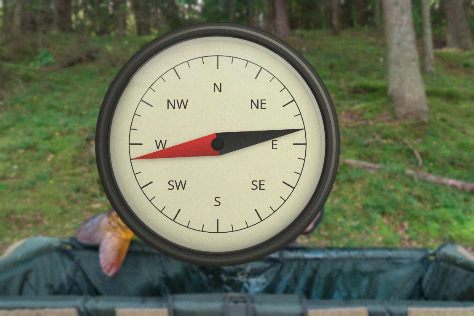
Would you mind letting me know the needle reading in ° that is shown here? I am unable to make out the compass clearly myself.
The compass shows 260 °
